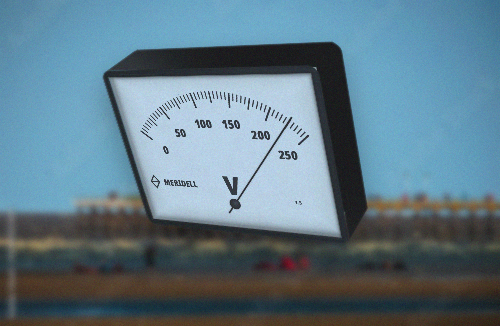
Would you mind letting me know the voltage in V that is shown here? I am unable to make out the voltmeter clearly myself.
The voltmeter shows 225 V
